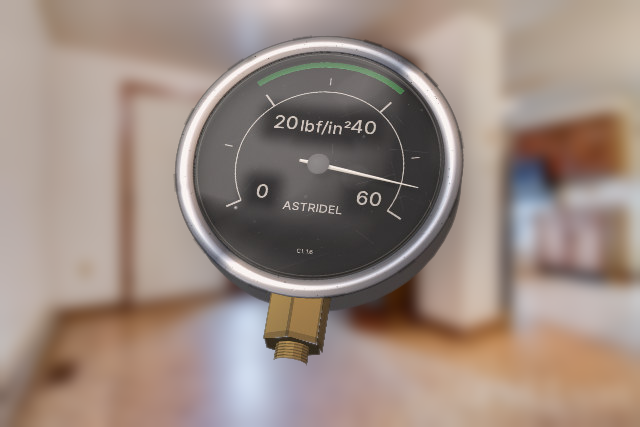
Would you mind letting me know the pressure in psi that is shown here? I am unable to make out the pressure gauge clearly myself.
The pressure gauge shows 55 psi
